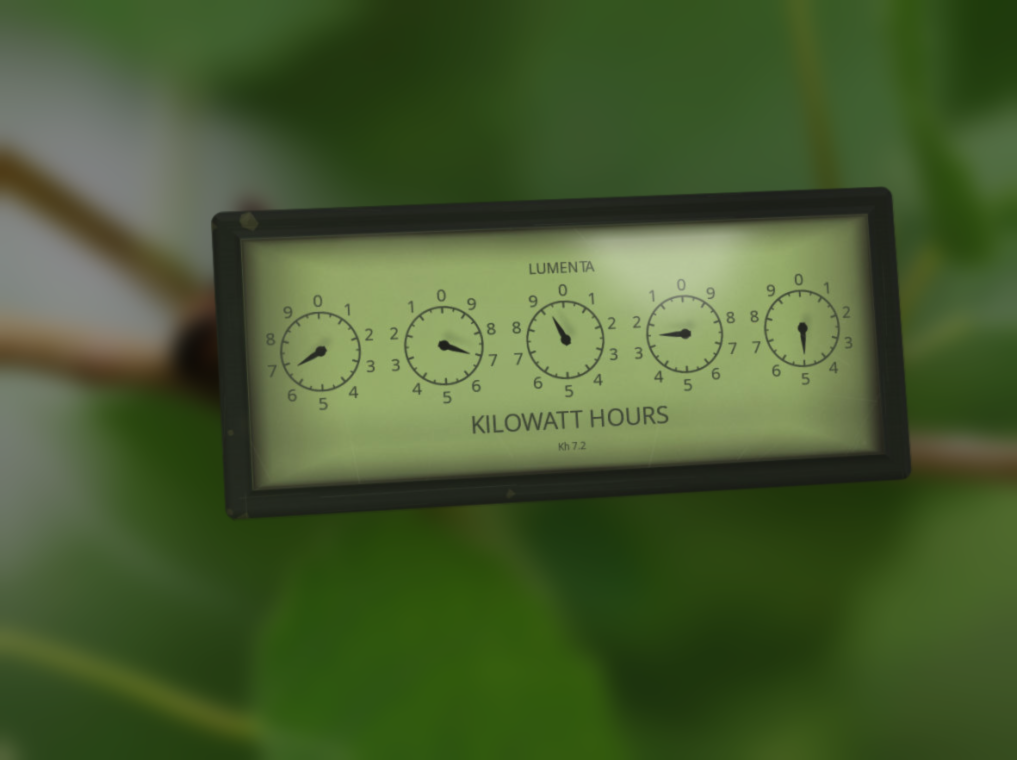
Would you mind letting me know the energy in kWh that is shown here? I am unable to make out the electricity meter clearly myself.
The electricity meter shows 66925 kWh
